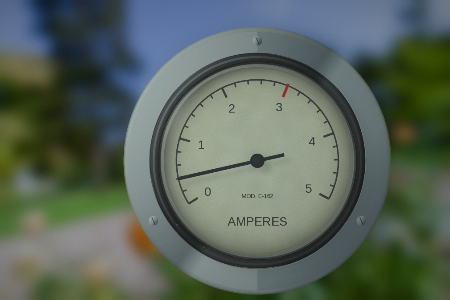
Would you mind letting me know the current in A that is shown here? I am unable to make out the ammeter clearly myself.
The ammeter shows 0.4 A
